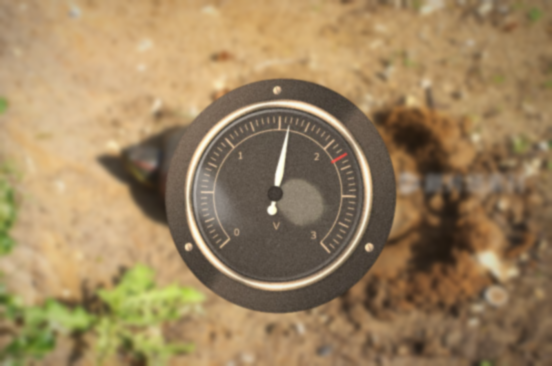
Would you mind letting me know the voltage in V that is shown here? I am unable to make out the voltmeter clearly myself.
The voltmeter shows 1.6 V
